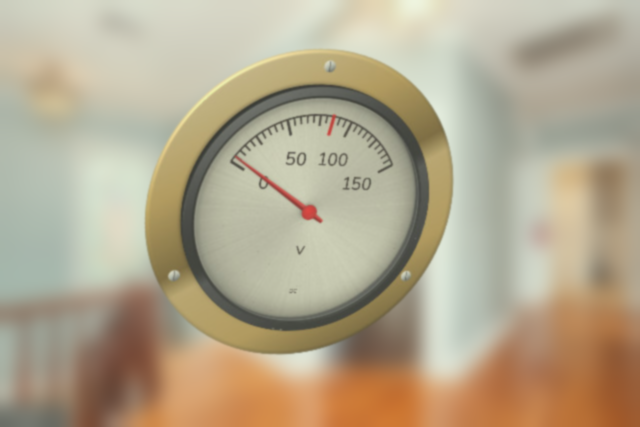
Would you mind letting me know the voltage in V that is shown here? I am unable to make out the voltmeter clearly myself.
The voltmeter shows 5 V
